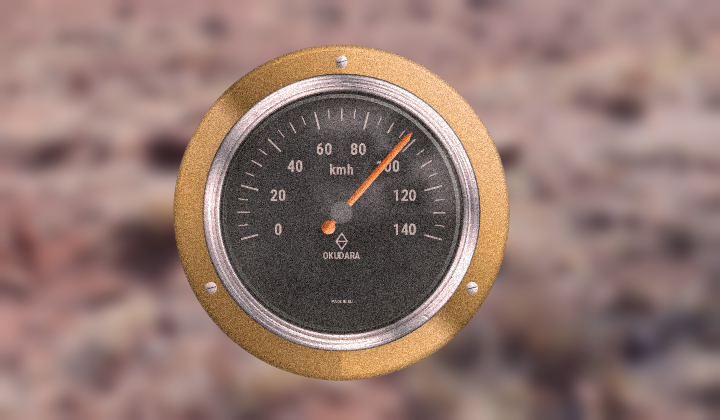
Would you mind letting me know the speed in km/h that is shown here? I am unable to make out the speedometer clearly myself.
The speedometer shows 97.5 km/h
